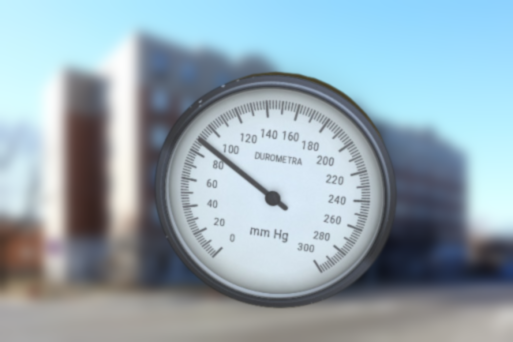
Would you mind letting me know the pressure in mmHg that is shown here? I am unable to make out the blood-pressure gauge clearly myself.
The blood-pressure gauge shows 90 mmHg
